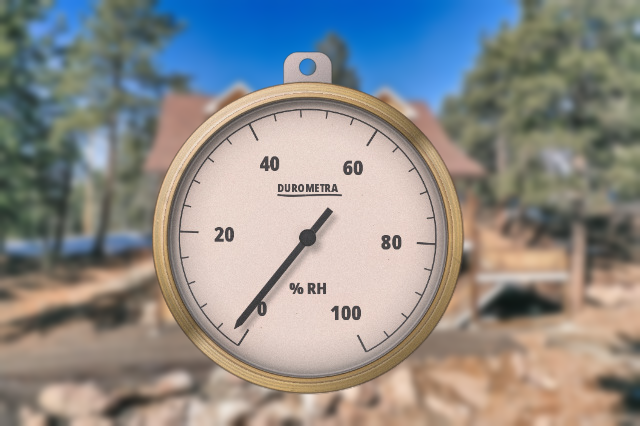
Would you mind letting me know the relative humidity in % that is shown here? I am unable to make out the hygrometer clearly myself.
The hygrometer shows 2 %
